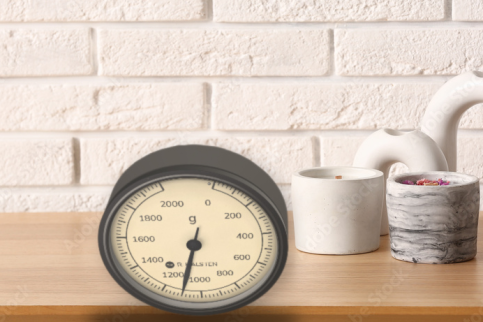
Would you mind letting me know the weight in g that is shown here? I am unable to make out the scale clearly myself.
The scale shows 1100 g
